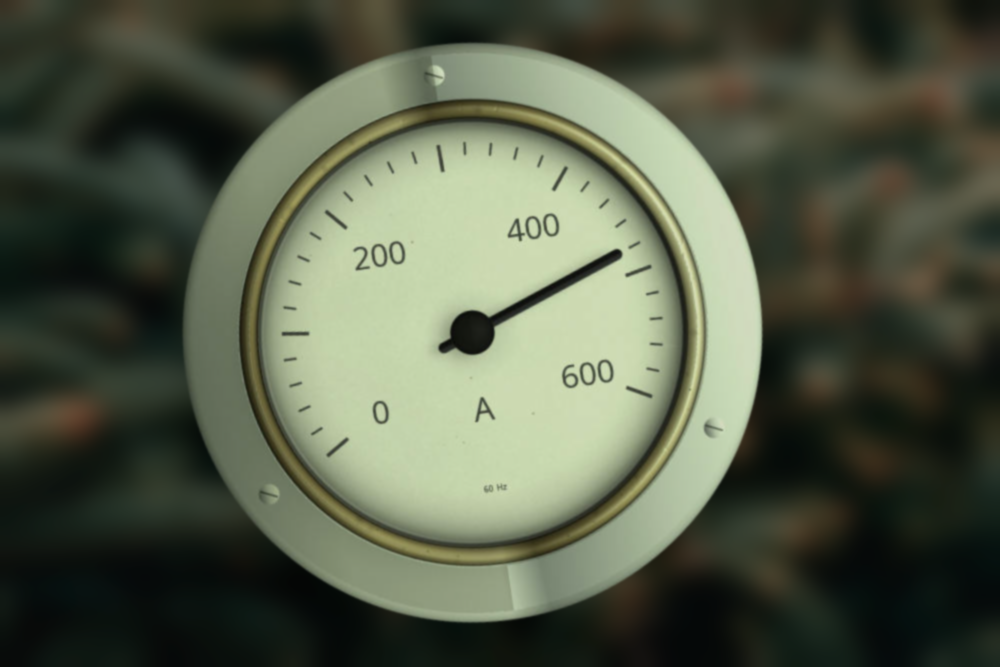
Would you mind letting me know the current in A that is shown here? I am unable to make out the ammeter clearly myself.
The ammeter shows 480 A
